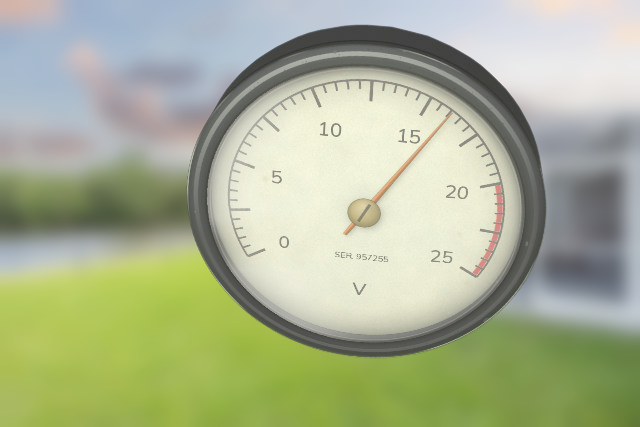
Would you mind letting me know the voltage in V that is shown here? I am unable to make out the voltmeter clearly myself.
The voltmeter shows 16 V
